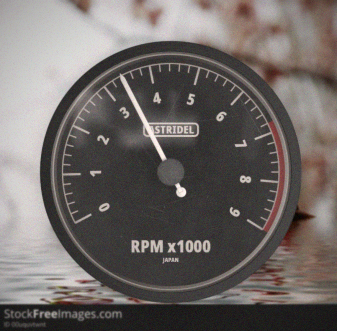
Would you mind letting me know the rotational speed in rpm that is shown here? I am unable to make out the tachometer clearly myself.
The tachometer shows 3400 rpm
